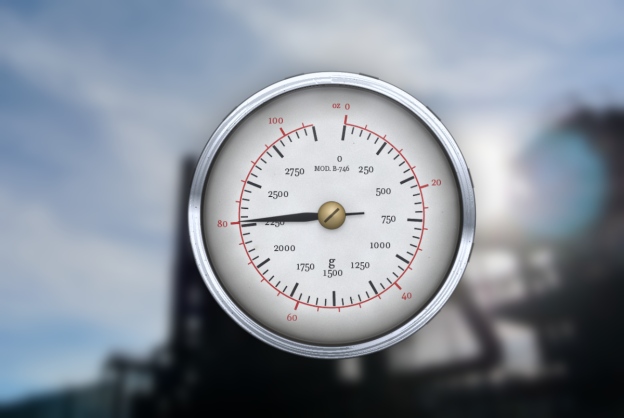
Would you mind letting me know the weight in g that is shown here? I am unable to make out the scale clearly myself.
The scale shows 2275 g
